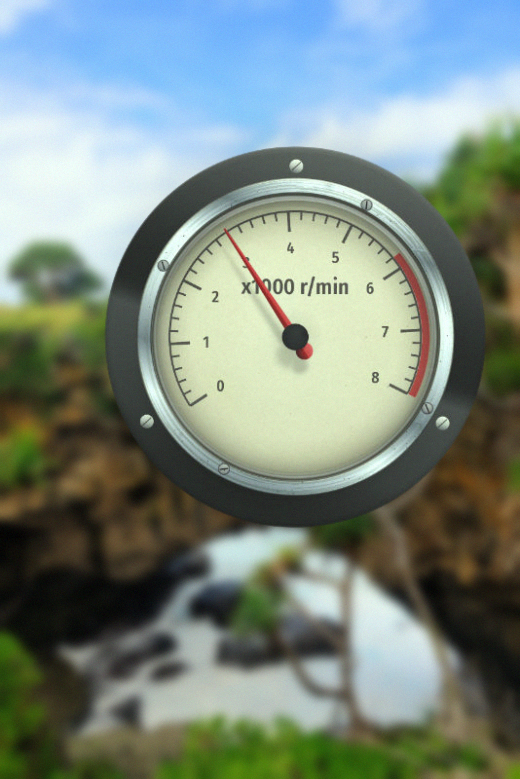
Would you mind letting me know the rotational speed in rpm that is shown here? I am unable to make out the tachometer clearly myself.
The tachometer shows 3000 rpm
